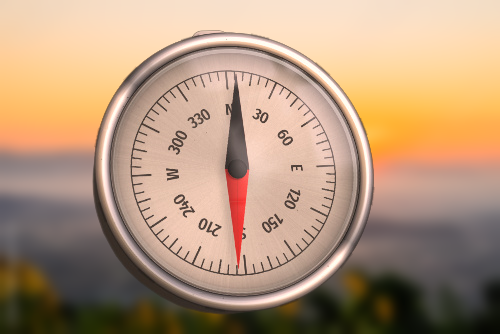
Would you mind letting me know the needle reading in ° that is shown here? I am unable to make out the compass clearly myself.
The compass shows 185 °
